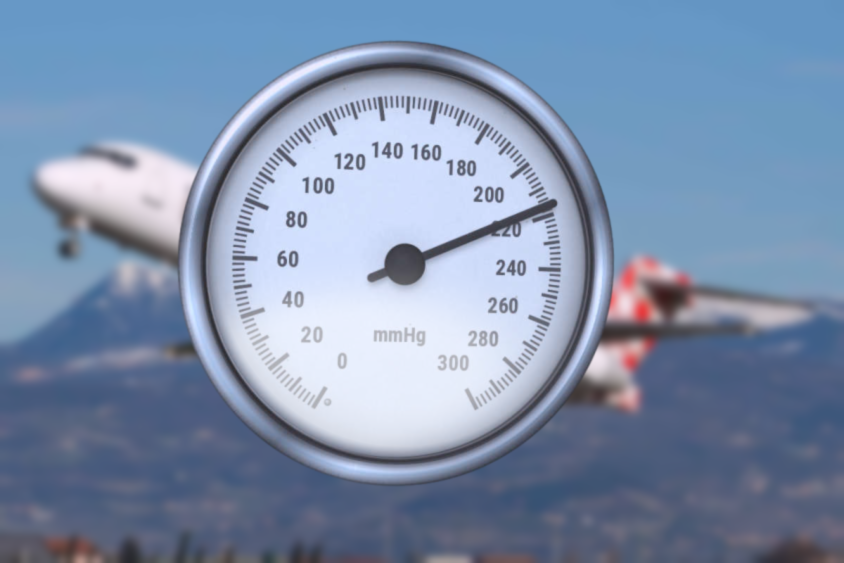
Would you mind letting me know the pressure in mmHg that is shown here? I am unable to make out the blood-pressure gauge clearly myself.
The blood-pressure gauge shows 216 mmHg
